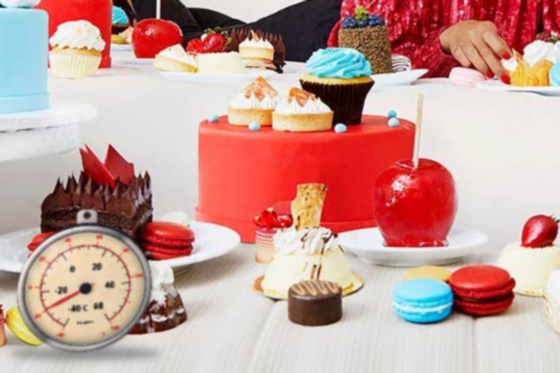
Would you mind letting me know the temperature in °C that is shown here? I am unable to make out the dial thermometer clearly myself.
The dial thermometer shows -28 °C
